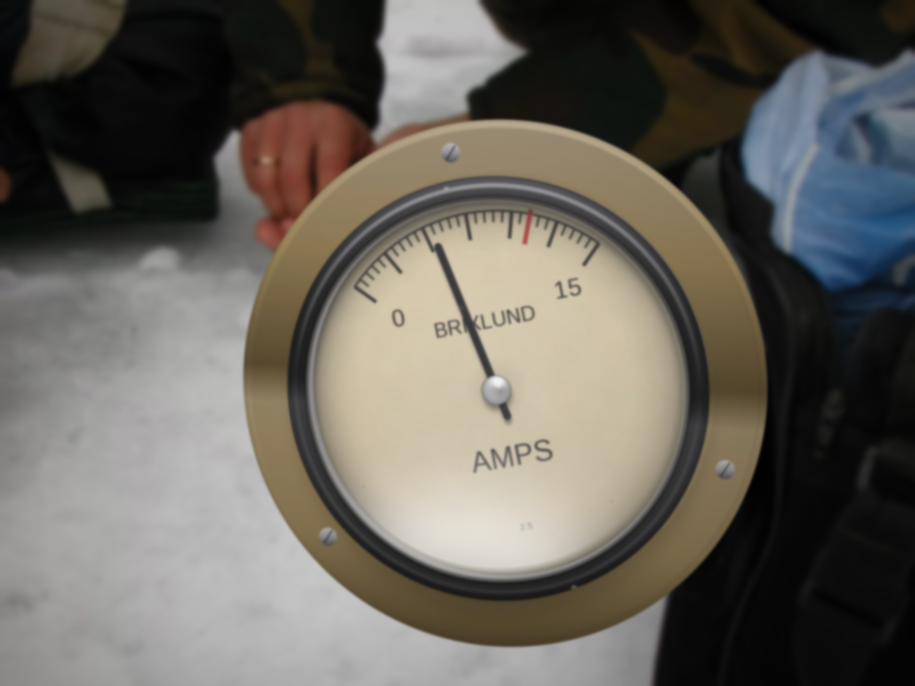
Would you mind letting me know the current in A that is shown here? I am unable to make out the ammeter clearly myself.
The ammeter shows 5.5 A
